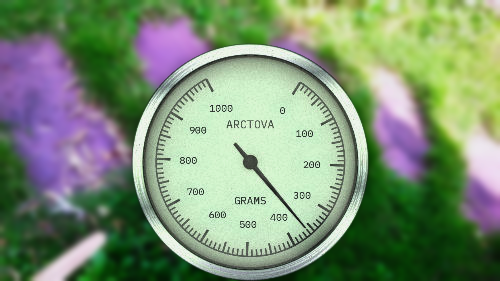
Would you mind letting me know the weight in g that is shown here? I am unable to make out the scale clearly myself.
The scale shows 360 g
